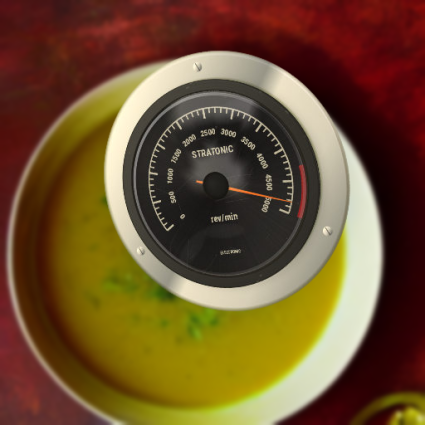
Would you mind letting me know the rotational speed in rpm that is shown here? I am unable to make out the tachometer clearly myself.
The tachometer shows 4800 rpm
